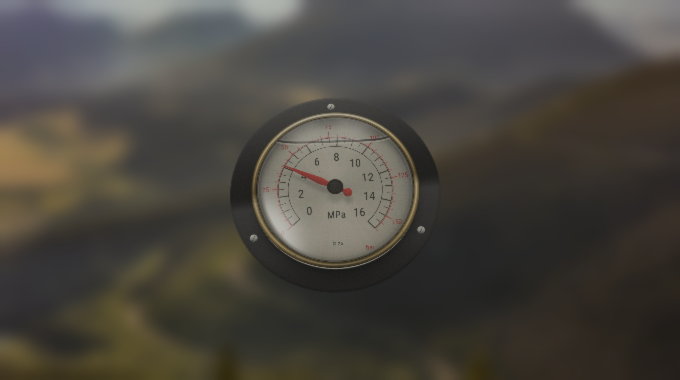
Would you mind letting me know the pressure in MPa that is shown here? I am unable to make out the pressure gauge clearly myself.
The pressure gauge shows 4 MPa
